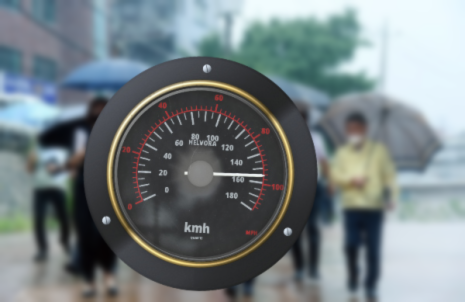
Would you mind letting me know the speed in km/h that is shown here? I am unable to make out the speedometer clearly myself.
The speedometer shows 155 km/h
